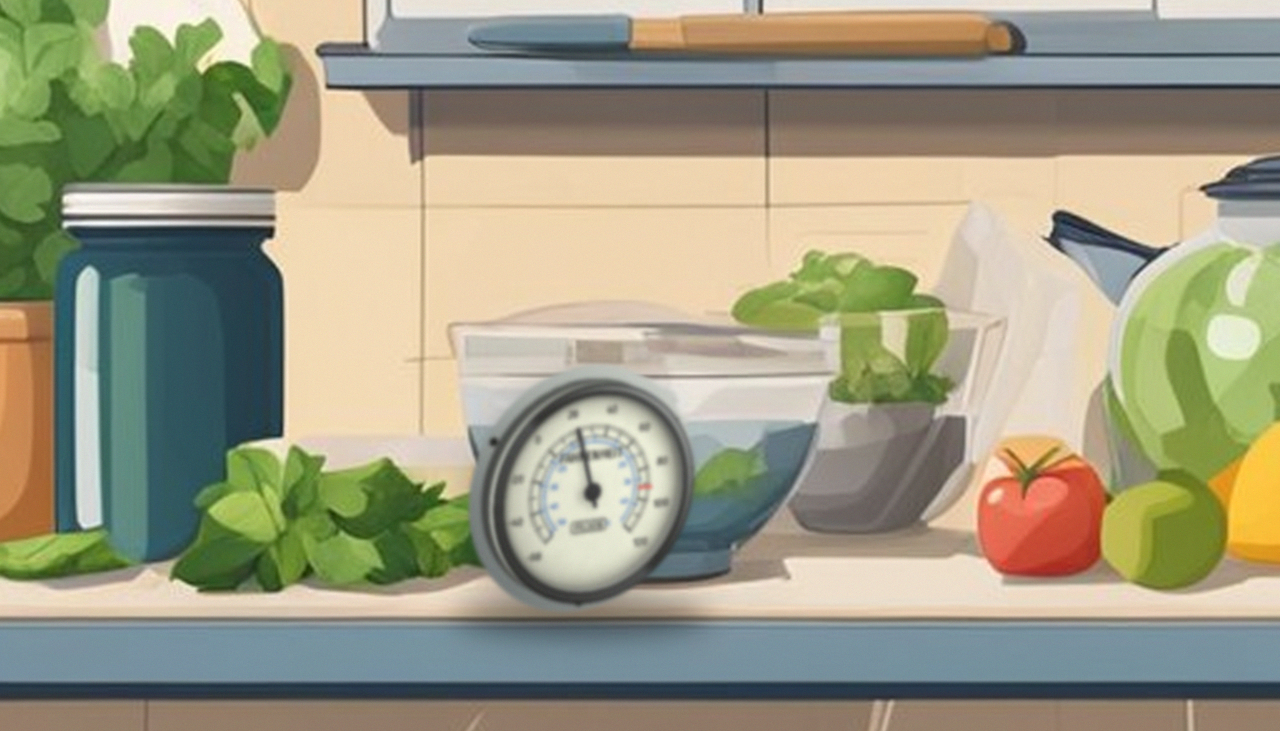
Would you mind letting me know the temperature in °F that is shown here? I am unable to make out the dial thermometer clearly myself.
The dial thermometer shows 20 °F
